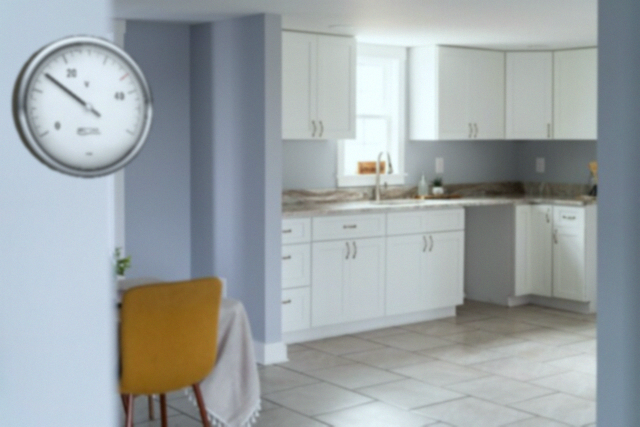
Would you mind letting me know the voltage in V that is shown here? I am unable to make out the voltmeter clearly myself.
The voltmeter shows 14 V
